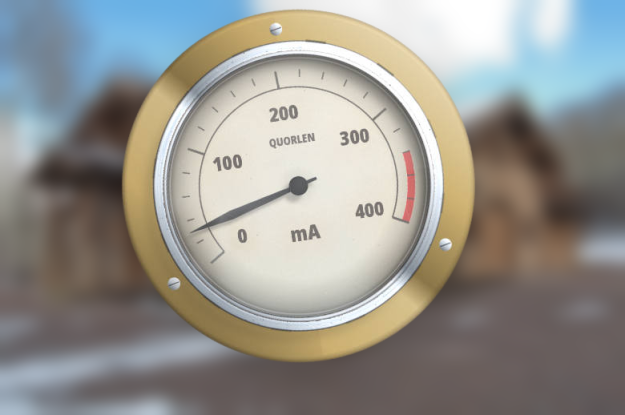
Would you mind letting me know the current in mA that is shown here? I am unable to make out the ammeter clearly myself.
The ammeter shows 30 mA
